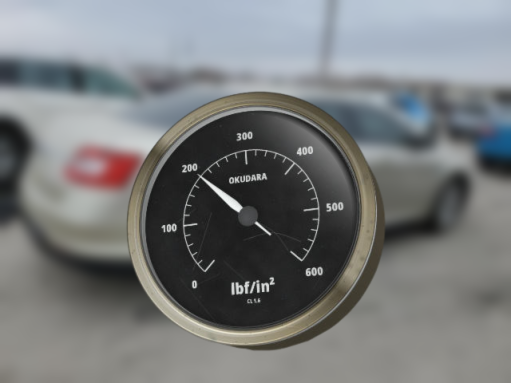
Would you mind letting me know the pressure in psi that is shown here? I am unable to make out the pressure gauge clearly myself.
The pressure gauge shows 200 psi
